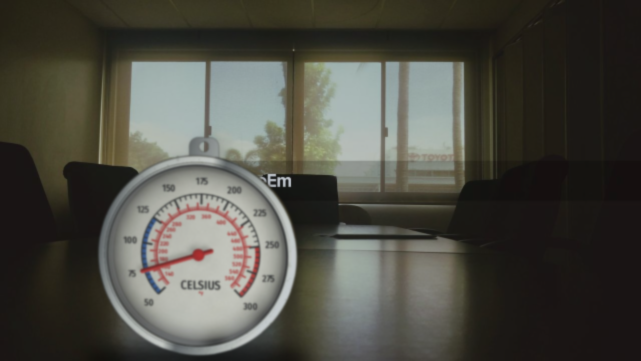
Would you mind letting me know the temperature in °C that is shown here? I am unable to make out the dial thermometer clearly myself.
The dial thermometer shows 75 °C
